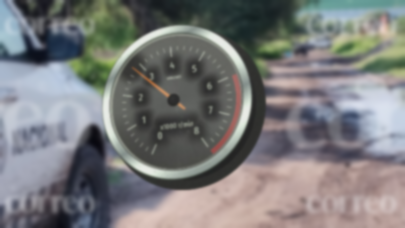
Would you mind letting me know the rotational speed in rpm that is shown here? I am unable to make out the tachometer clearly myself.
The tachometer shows 2800 rpm
